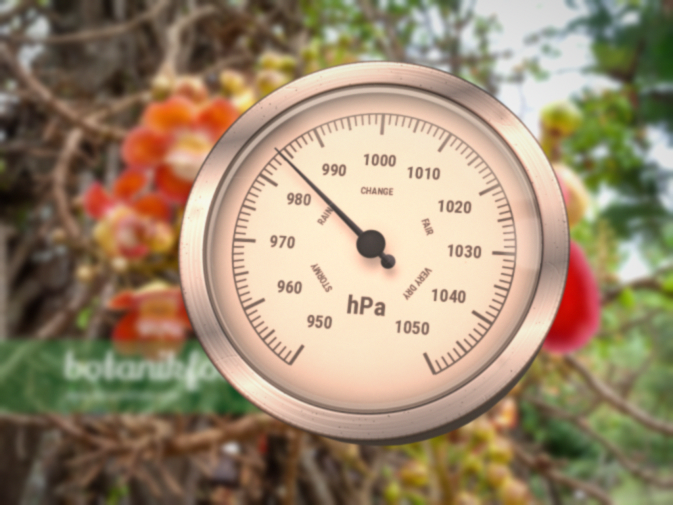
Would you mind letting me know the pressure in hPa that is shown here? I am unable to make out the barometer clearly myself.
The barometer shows 984 hPa
